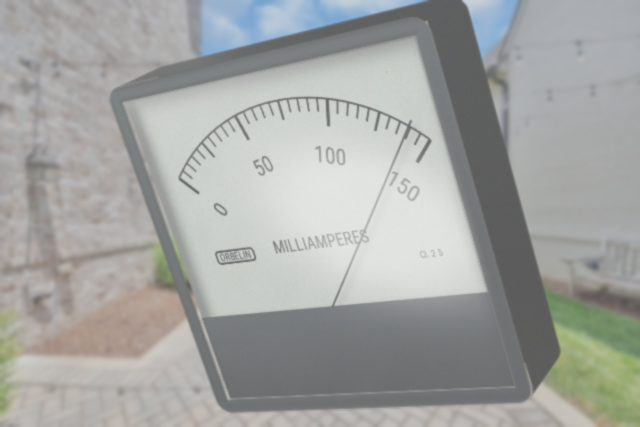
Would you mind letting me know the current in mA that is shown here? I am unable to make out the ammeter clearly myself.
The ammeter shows 140 mA
